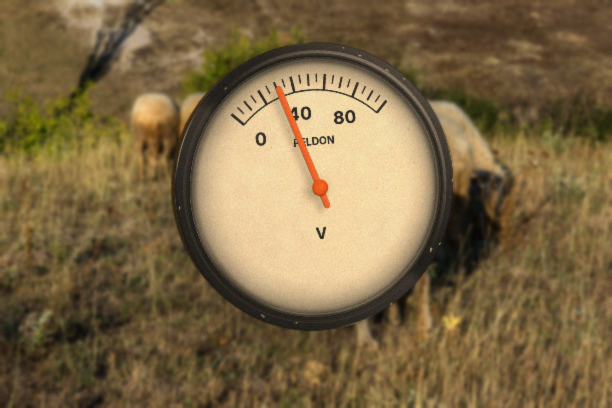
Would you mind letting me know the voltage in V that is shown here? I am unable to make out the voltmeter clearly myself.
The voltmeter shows 30 V
